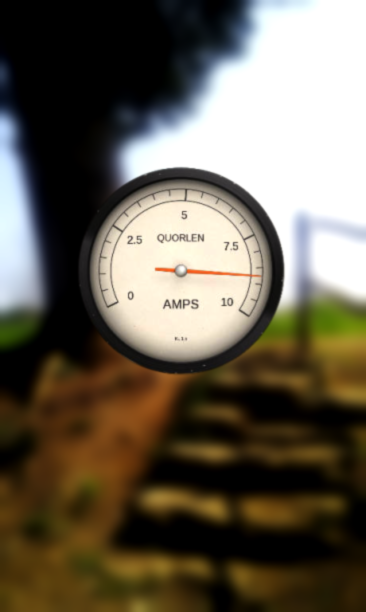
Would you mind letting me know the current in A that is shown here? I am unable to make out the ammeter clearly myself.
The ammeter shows 8.75 A
